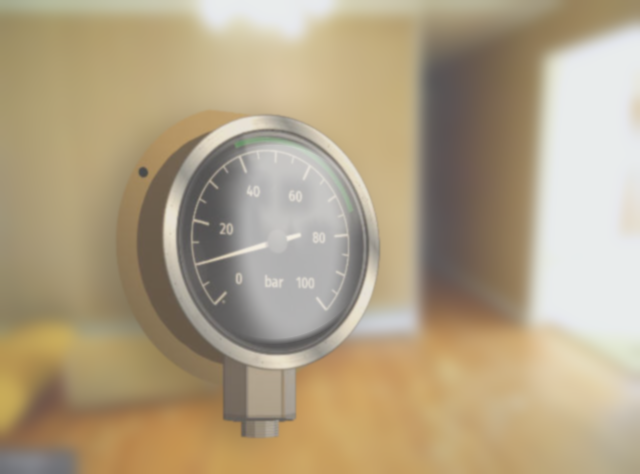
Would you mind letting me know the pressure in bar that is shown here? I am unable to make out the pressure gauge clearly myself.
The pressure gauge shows 10 bar
